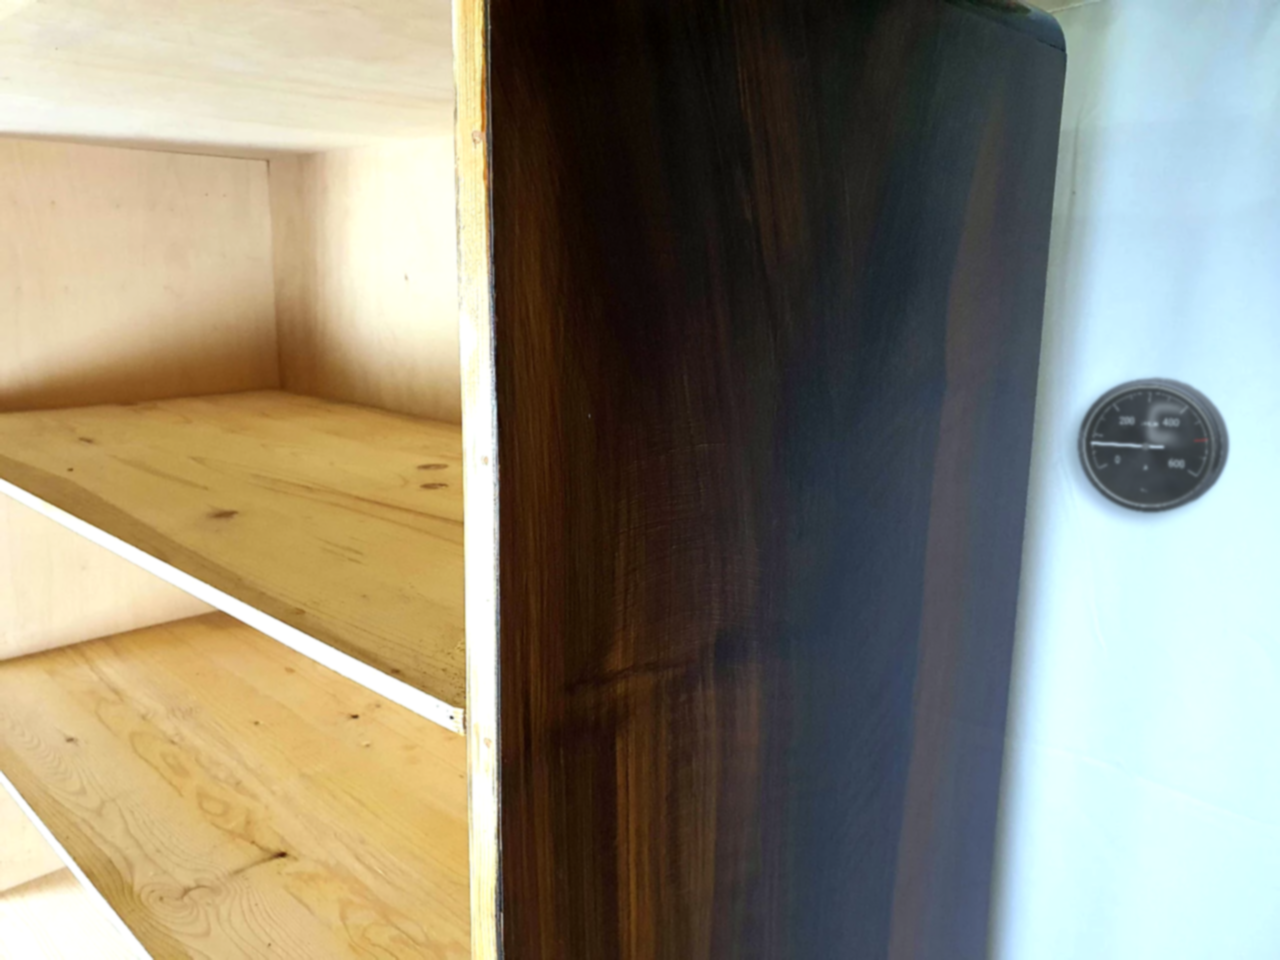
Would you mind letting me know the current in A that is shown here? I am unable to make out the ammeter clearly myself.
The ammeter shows 75 A
